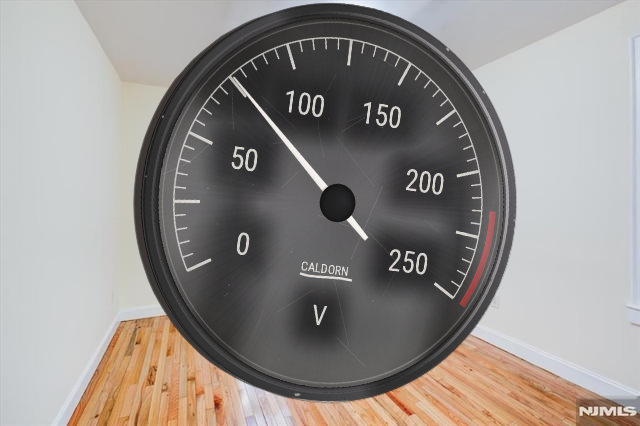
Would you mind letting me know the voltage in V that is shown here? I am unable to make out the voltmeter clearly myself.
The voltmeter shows 75 V
